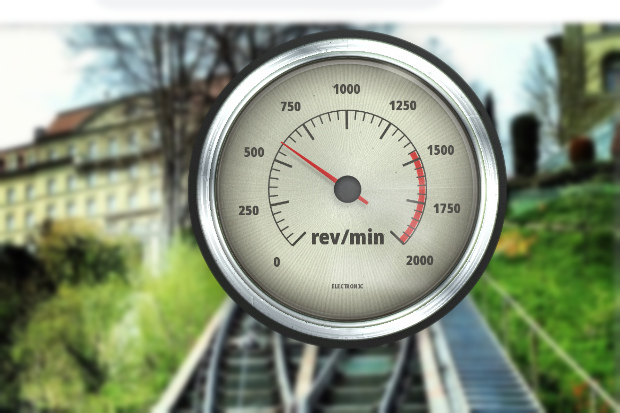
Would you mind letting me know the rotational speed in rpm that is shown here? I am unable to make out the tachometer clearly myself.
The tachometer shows 600 rpm
